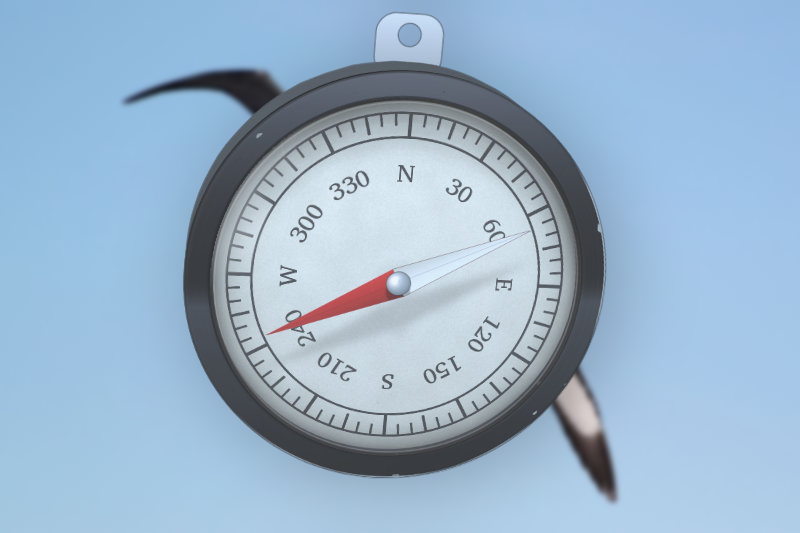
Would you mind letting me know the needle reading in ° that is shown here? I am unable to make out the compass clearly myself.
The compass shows 245 °
